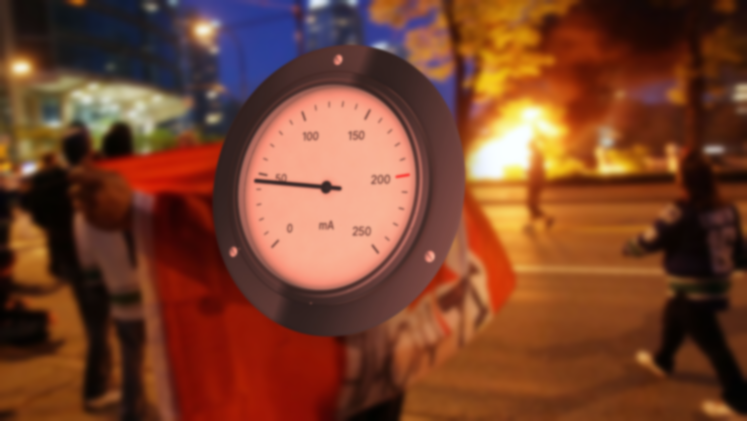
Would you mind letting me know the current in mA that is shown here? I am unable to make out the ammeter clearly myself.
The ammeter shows 45 mA
